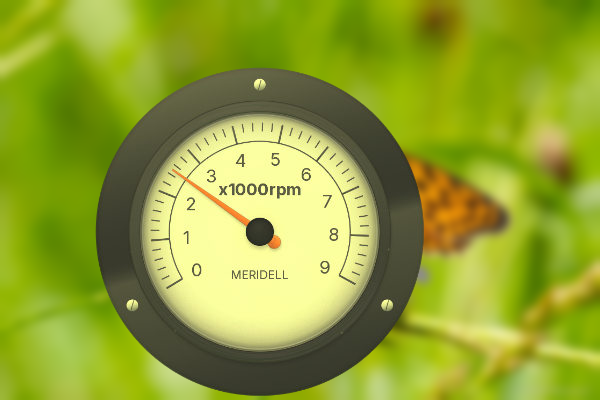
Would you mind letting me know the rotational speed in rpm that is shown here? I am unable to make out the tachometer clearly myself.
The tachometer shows 2500 rpm
